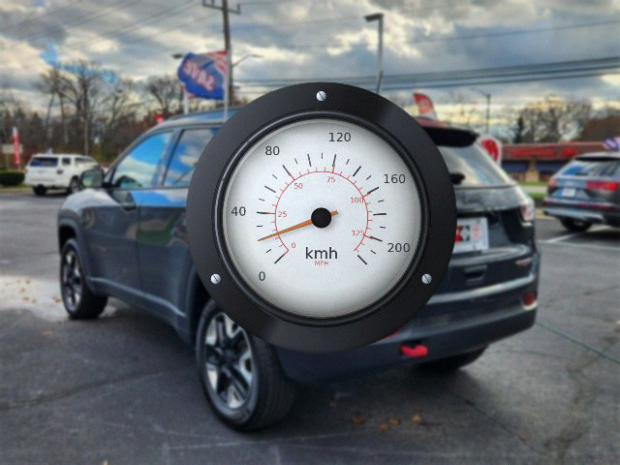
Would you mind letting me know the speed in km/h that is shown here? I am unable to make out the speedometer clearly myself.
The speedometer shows 20 km/h
